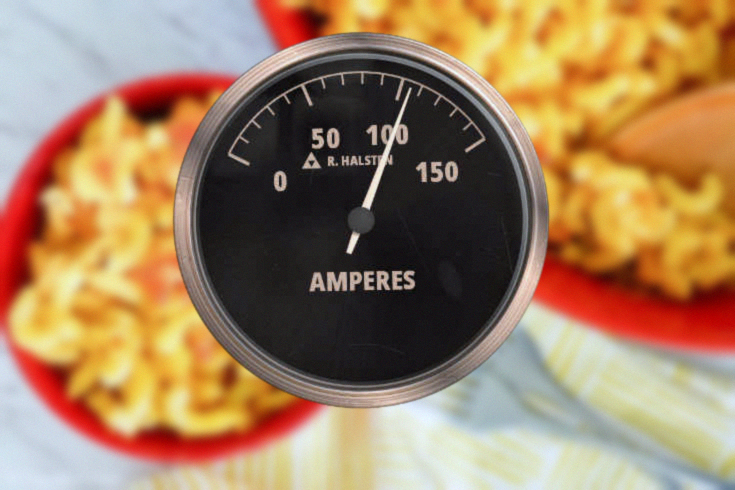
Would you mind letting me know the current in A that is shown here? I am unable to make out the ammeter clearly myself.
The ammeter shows 105 A
